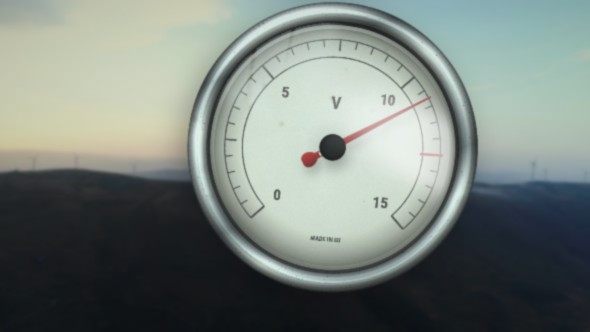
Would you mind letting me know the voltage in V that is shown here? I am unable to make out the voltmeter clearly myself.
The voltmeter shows 10.75 V
